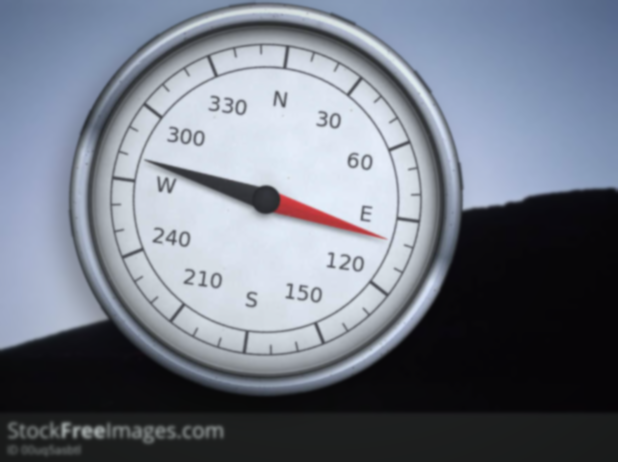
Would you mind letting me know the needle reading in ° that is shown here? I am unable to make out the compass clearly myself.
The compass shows 100 °
